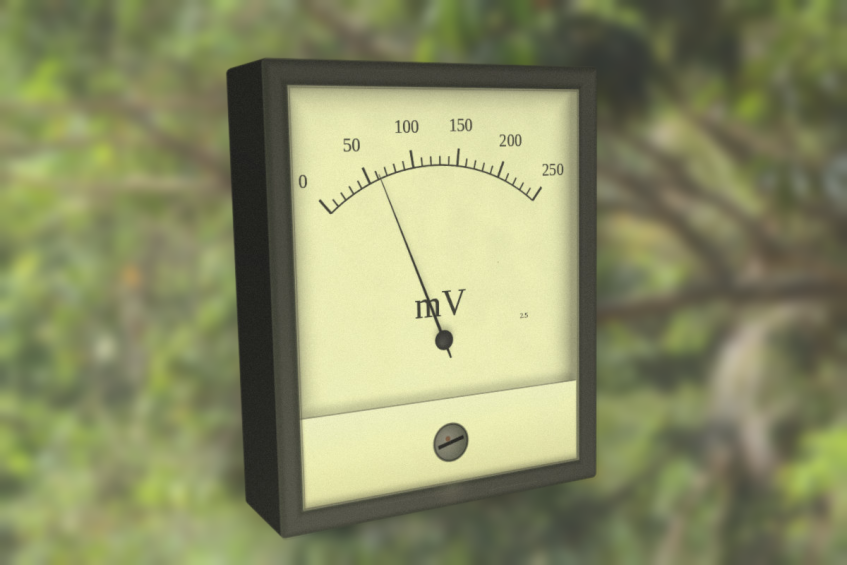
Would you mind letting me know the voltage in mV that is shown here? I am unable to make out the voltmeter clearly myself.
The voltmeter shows 60 mV
